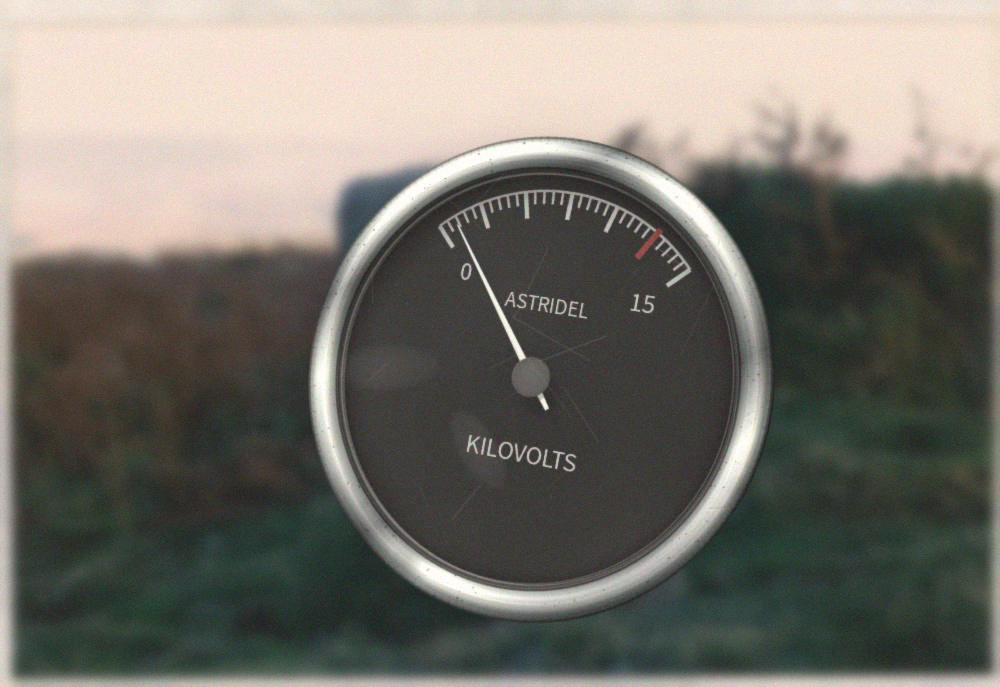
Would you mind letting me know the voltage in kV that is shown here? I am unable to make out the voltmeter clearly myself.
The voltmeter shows 1 kV
